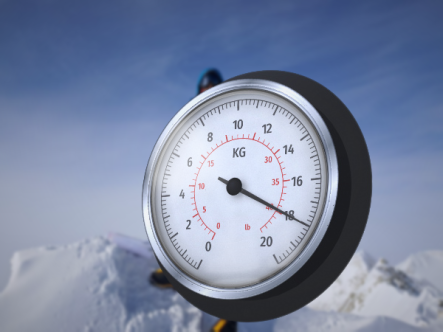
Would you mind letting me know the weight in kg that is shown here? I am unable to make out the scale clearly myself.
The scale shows 18 kg
